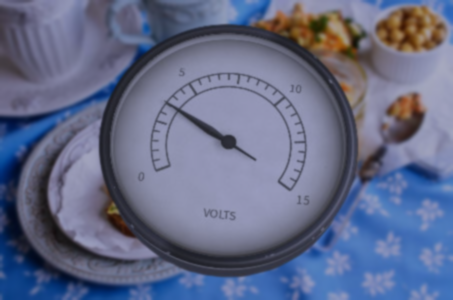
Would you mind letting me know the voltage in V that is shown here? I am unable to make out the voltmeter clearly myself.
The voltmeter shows 3.5 V
